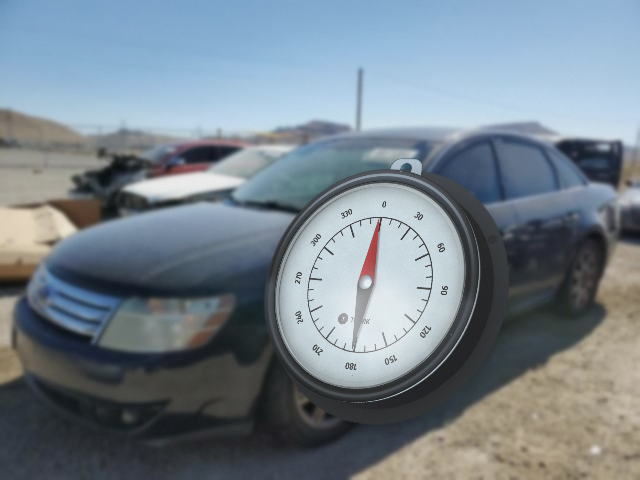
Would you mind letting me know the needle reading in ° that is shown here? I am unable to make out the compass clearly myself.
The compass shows 0 °
